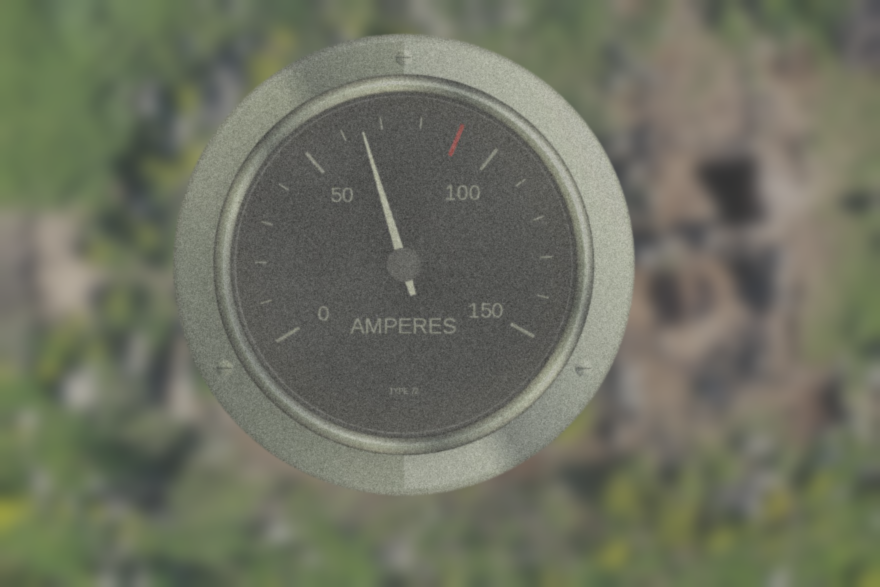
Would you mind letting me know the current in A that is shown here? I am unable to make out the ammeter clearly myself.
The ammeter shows 65 A
